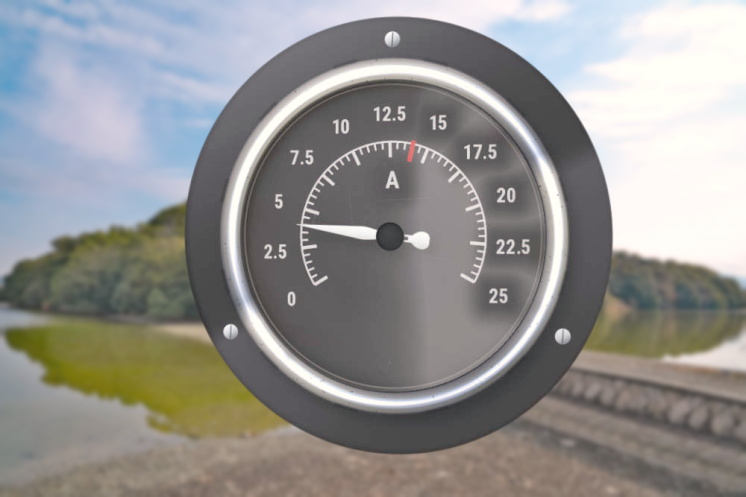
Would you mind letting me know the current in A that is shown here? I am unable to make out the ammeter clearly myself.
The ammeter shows 4 A
